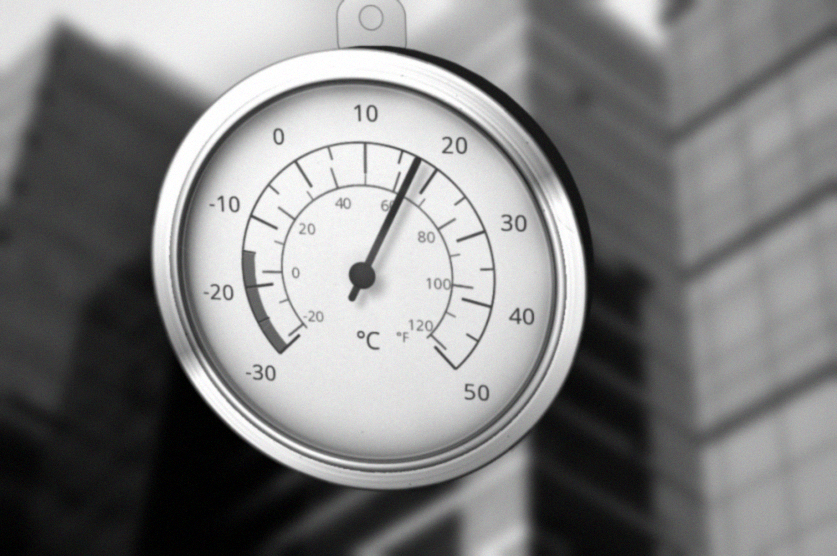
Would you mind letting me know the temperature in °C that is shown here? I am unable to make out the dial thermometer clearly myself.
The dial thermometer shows 17.5 °C
